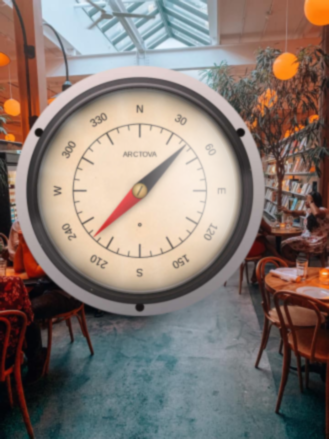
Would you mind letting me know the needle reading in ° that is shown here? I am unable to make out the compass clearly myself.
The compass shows 225 °
